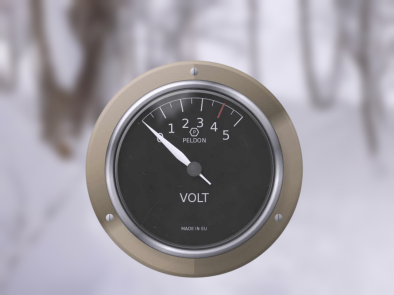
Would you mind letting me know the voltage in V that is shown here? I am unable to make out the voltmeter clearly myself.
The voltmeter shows 0 V
